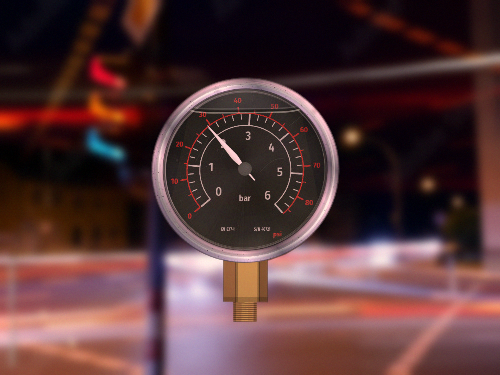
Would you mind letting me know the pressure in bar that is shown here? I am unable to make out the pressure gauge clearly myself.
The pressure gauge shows 2 bar
